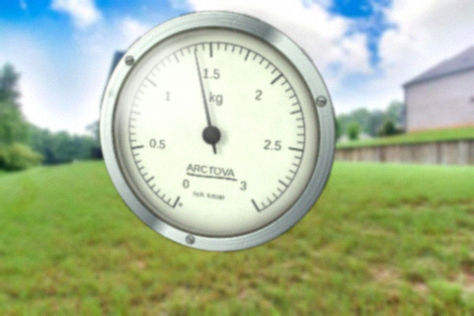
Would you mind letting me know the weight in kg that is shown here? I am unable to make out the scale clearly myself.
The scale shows 1.4 kg
